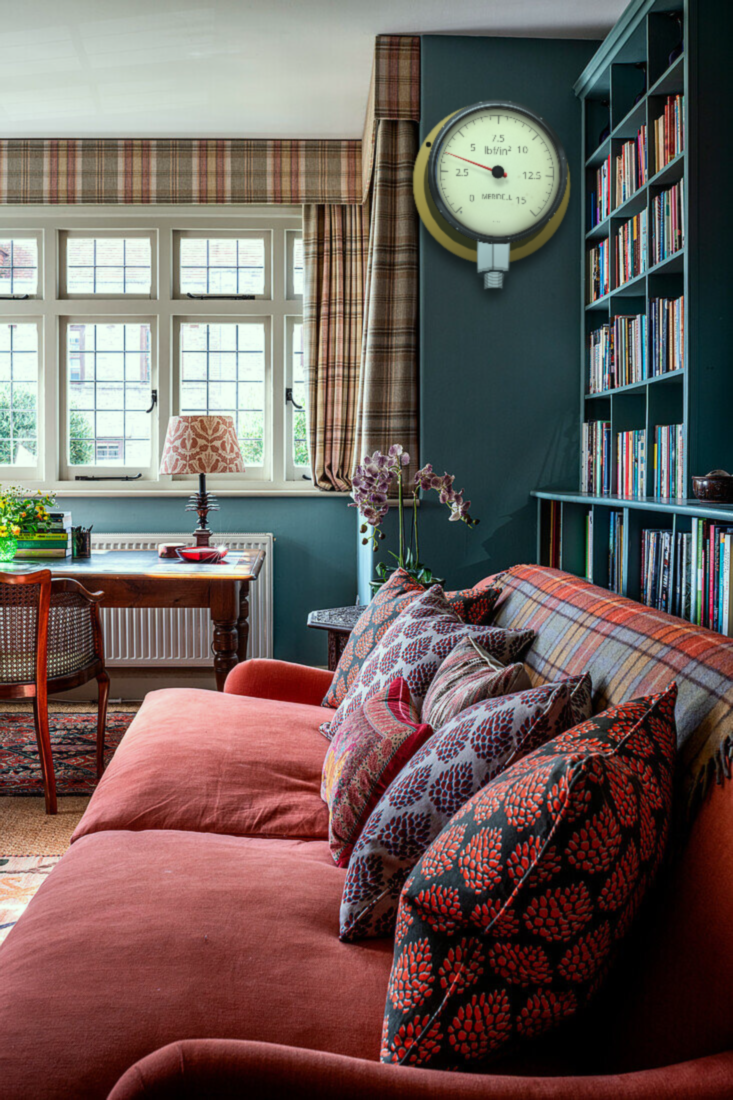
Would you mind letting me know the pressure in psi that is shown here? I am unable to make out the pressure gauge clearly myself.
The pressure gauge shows 3.5 psi
